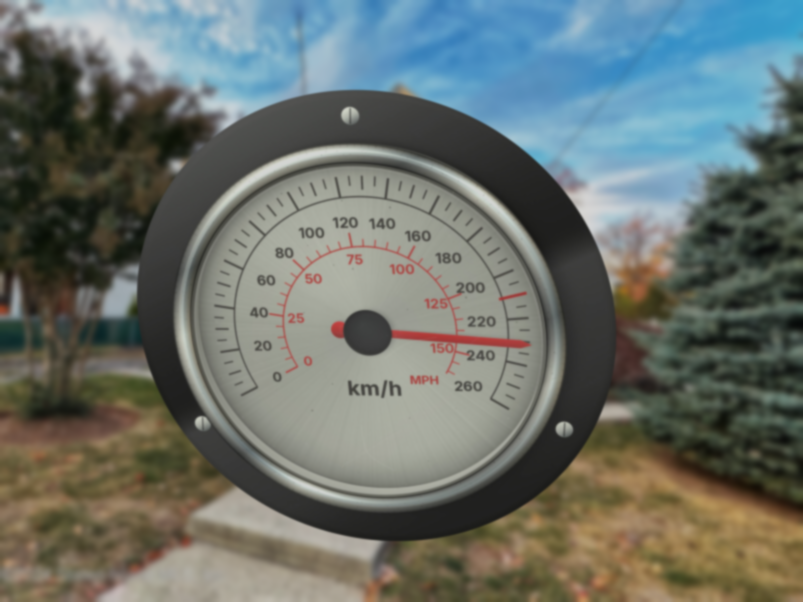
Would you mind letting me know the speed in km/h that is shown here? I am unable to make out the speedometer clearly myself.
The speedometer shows 230 km/h
